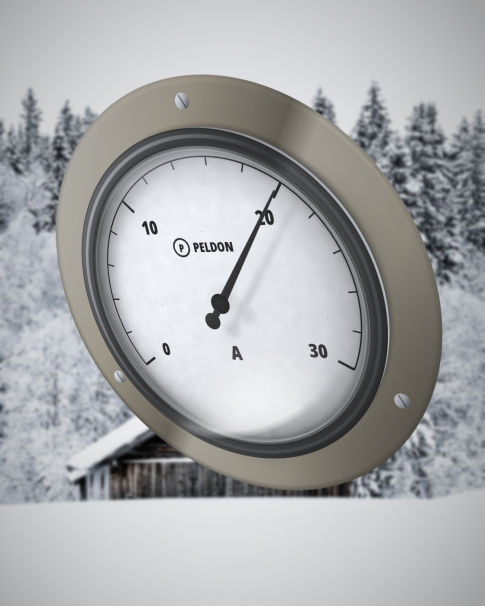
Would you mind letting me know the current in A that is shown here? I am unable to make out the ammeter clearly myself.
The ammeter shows 20 A
